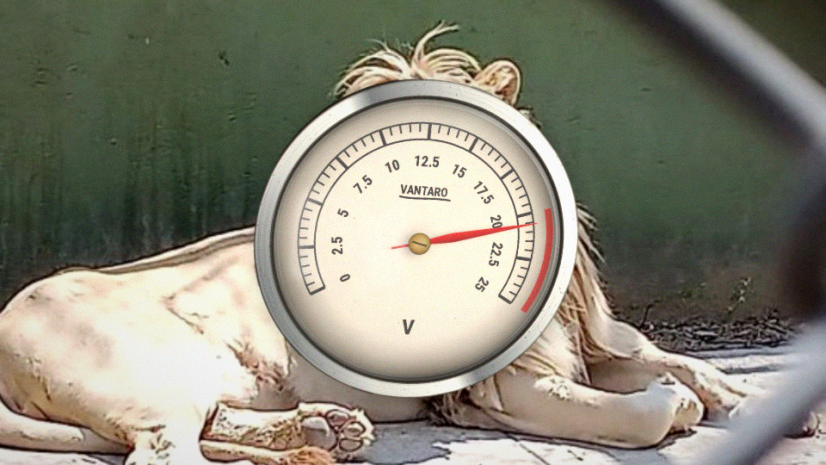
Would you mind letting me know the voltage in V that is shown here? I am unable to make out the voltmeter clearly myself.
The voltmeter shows 20.5 V
